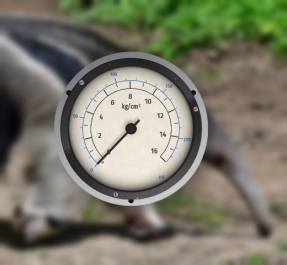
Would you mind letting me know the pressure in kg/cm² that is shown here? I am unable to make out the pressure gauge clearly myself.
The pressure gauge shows 0 kg/cm²
